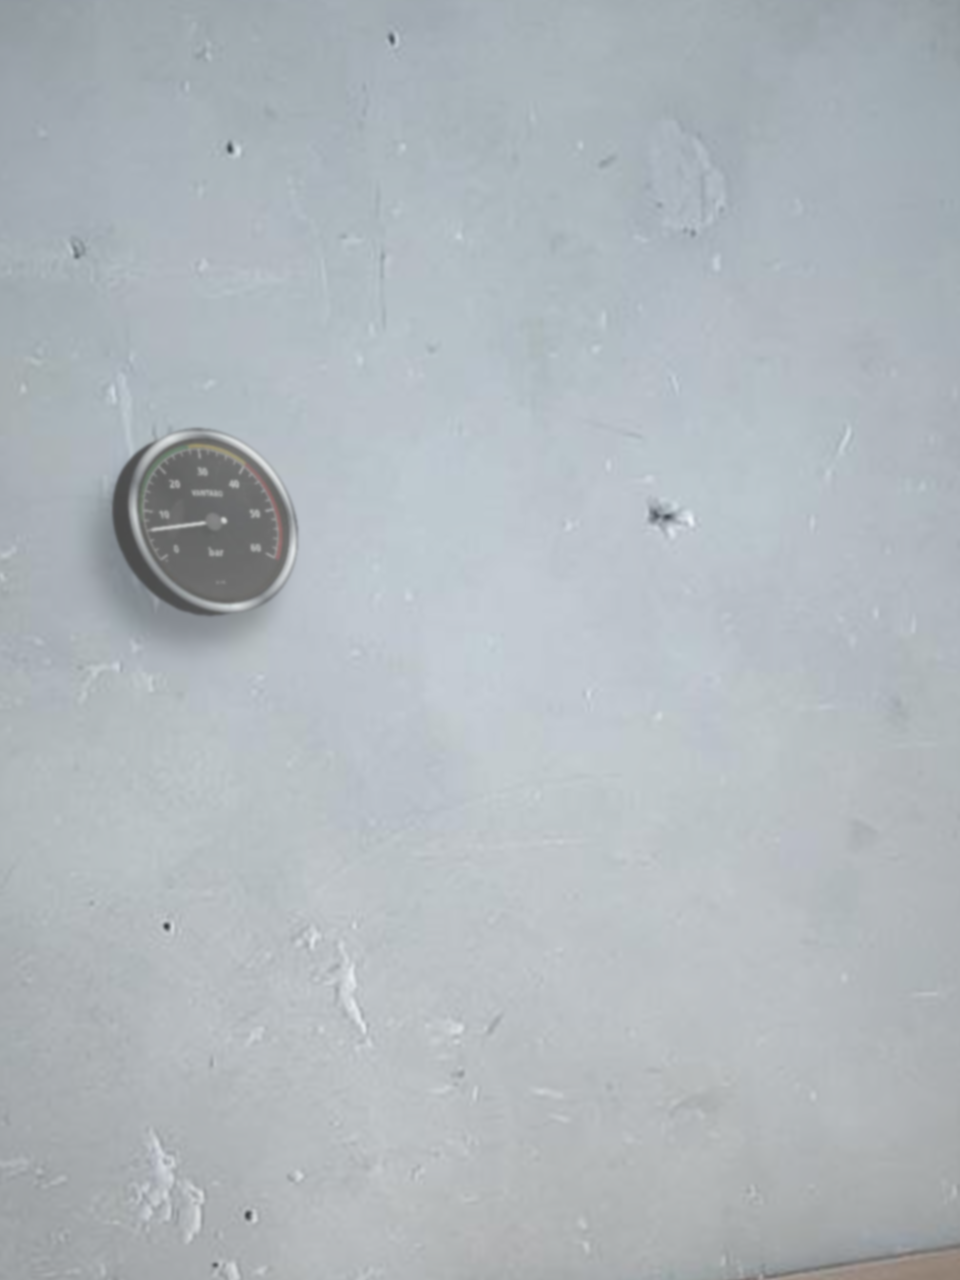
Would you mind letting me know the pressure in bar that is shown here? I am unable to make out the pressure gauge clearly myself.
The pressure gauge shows 6 bar
